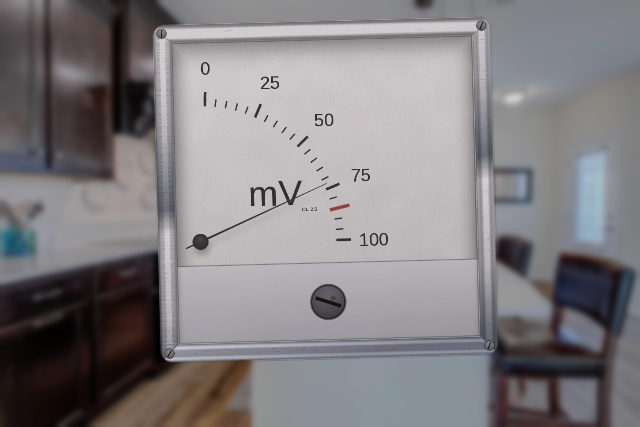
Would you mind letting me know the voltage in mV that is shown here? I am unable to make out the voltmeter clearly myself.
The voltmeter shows 72.5 mV
